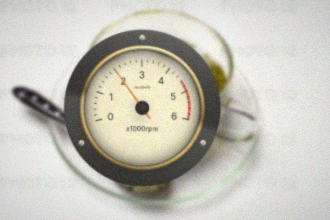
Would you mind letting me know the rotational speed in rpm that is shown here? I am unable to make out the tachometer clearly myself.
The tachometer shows 2000 rpm
